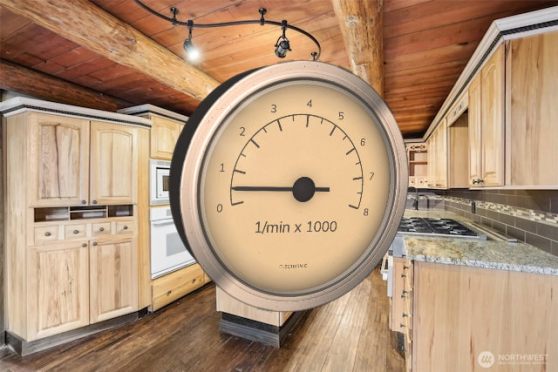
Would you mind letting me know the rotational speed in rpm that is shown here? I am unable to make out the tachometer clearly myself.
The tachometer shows 500 rpm
